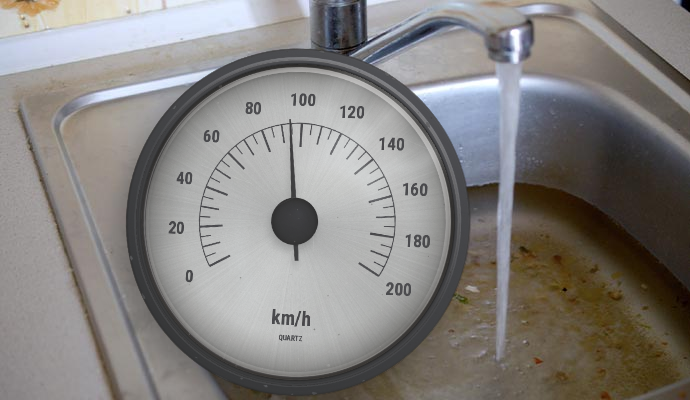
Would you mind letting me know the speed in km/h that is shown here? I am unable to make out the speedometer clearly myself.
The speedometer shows 95 km/h
